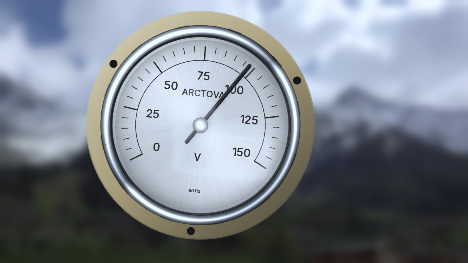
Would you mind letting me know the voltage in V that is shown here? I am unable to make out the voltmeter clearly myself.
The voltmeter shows 97.5 V
